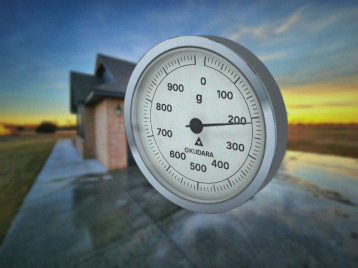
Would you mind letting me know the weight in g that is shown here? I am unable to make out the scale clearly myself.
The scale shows 210 g
